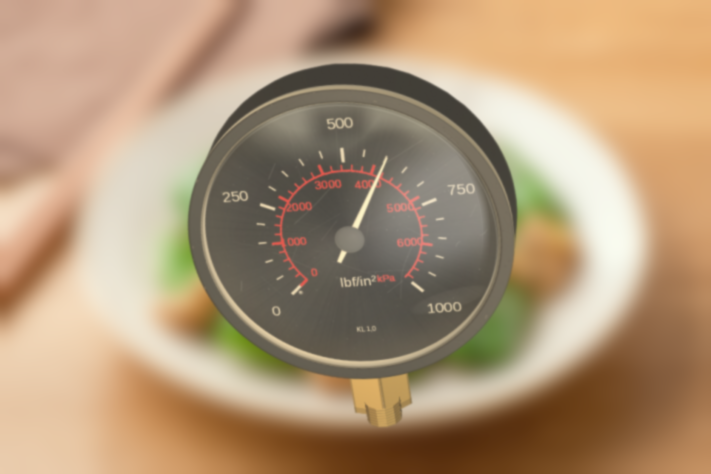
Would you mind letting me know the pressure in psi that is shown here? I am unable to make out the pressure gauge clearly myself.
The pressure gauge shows 600 psi
